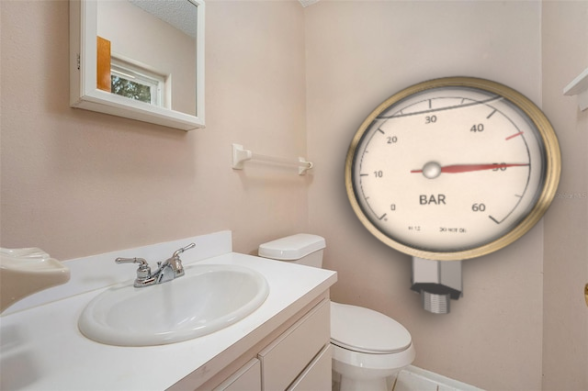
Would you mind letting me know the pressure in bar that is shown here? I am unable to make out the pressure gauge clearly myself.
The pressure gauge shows 50 bar
